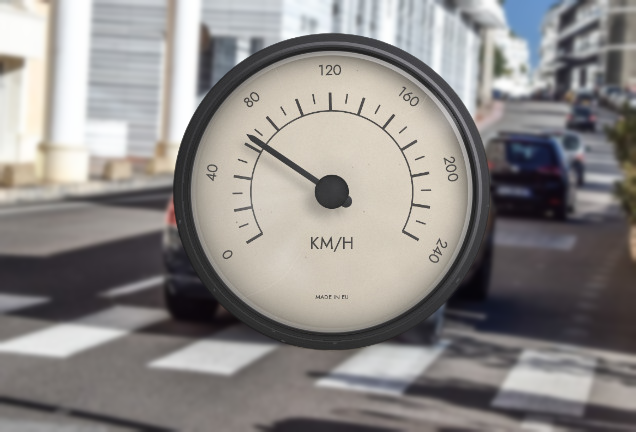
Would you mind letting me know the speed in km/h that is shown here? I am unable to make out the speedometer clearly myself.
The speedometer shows 65 km/h
